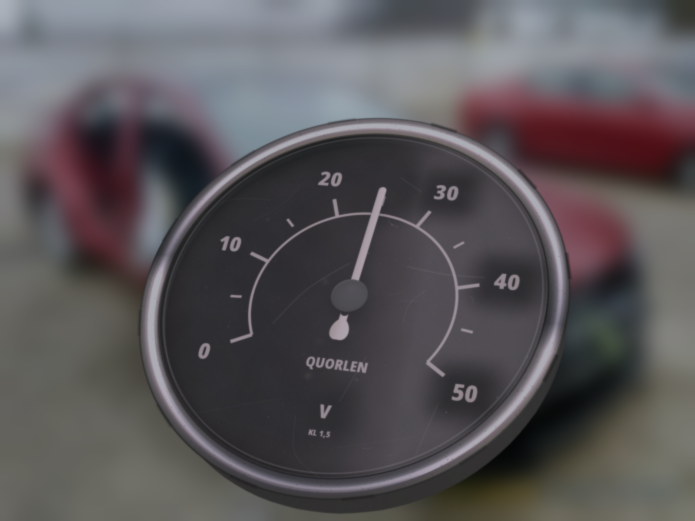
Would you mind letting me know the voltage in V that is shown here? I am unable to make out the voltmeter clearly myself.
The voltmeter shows 25 V
